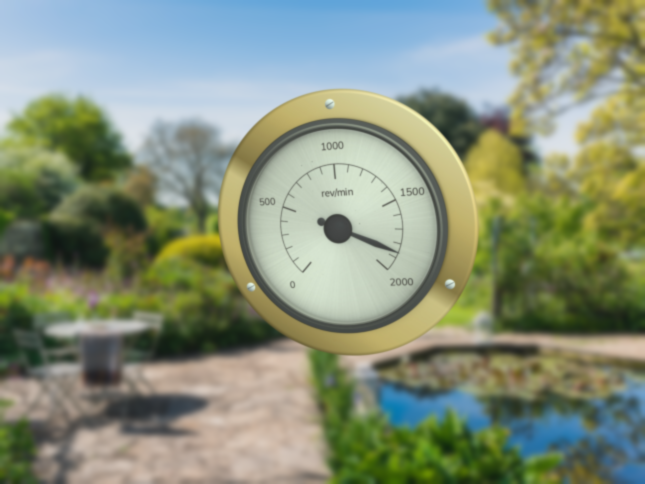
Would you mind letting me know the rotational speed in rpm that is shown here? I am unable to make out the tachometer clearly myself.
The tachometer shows 1850 rpm
